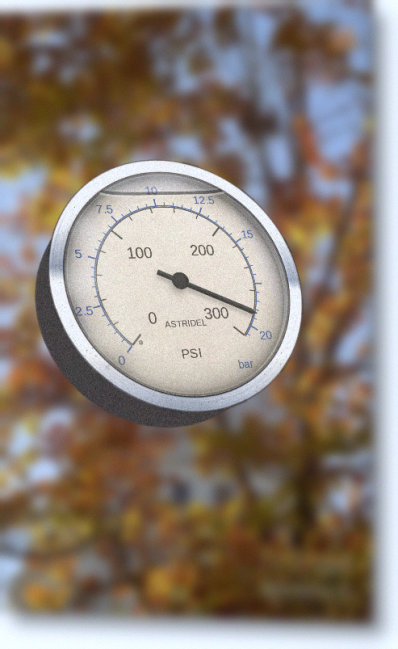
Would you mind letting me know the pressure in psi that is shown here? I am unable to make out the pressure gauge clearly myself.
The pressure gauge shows 280 psi
